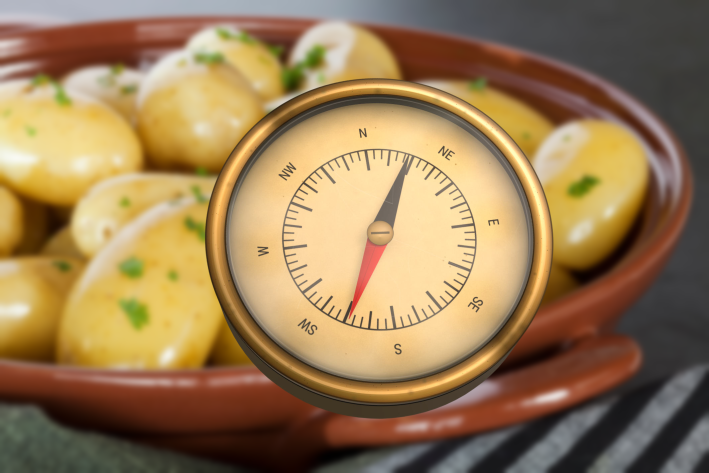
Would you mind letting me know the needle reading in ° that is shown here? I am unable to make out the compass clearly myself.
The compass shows 207.5 °
